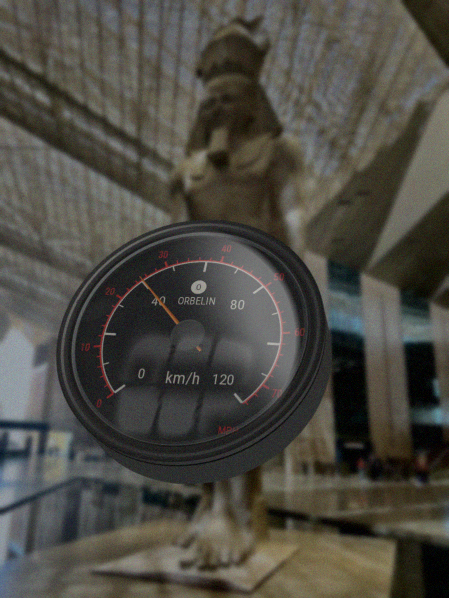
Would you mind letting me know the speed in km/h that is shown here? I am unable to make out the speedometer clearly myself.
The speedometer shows 40 km/h
